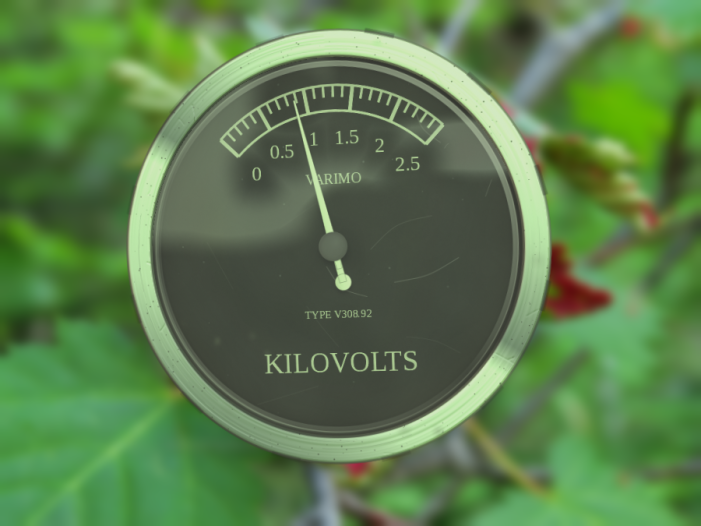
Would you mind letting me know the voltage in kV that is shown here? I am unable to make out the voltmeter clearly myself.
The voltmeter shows 0.9 kV
